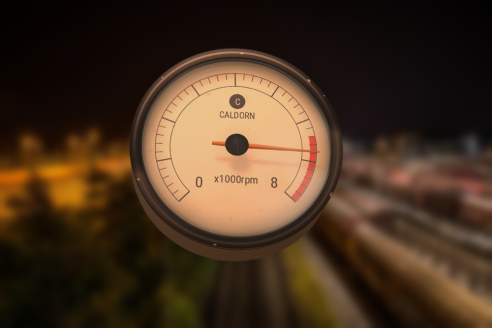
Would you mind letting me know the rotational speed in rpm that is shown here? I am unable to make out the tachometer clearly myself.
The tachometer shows 6800 rpm
